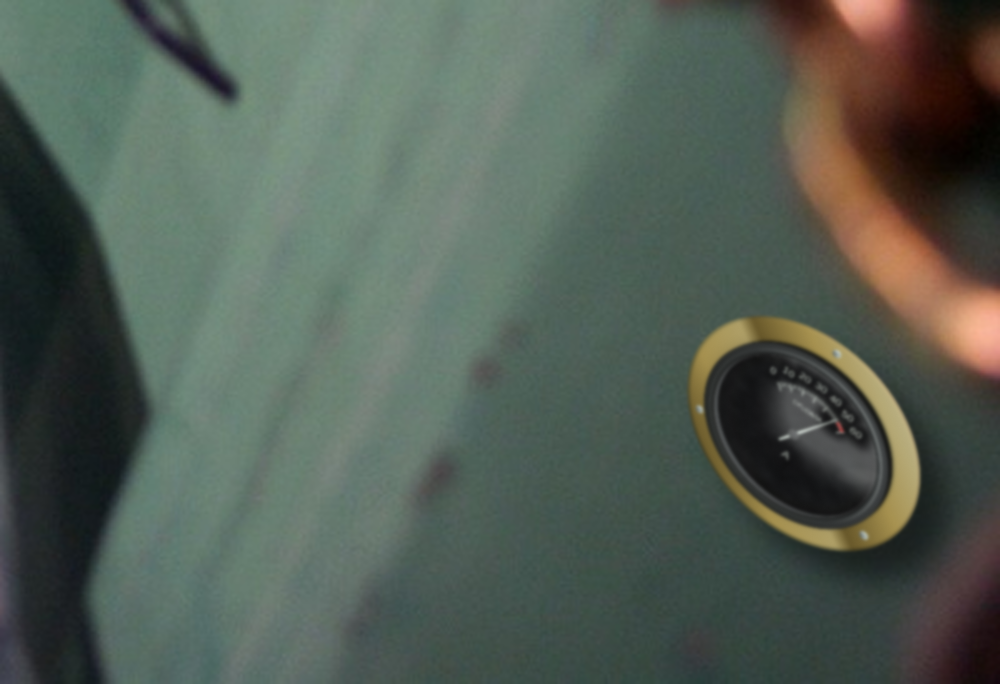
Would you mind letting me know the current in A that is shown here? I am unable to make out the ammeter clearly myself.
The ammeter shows 50 A
